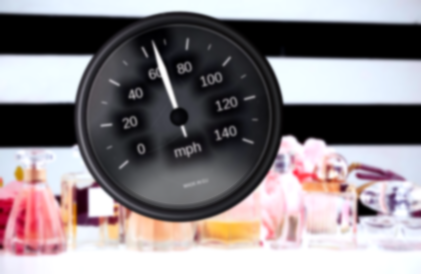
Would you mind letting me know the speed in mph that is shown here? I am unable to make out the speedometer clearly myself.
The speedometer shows 65 mph
